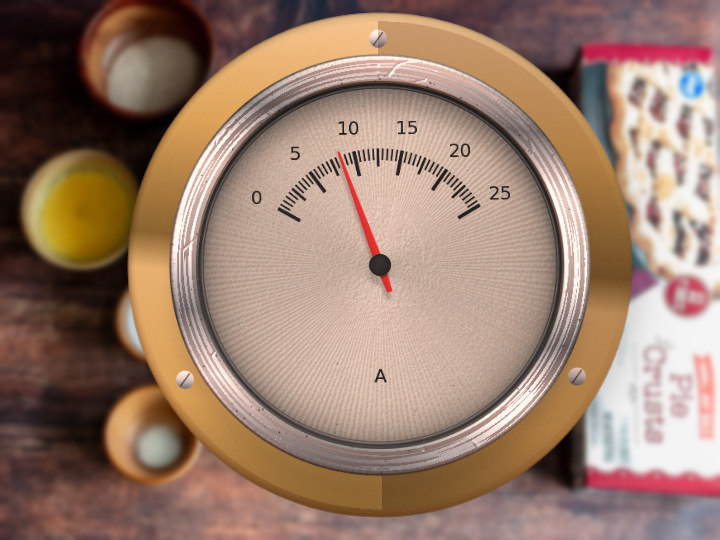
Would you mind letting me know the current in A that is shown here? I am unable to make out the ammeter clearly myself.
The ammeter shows 8.5 A
